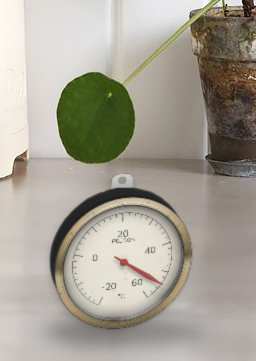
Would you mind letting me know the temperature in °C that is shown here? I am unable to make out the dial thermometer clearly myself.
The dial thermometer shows 54 °C
